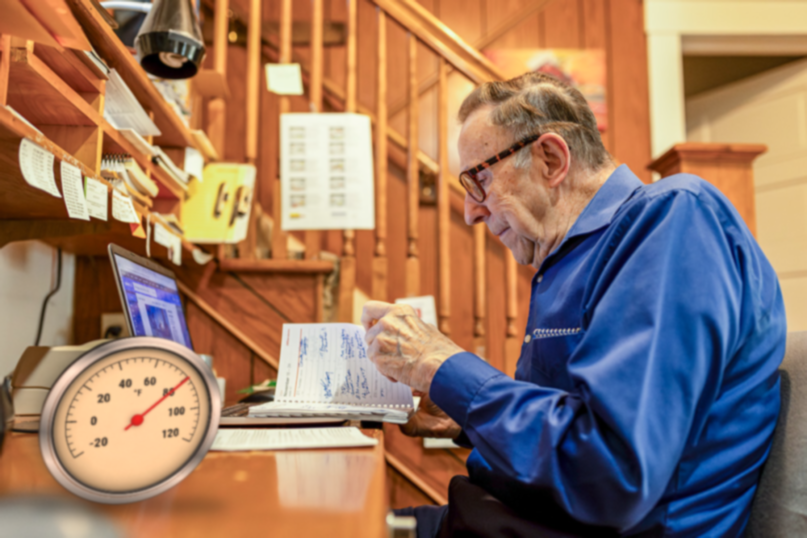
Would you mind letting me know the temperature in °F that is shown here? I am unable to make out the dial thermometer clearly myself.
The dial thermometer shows 80 °F
